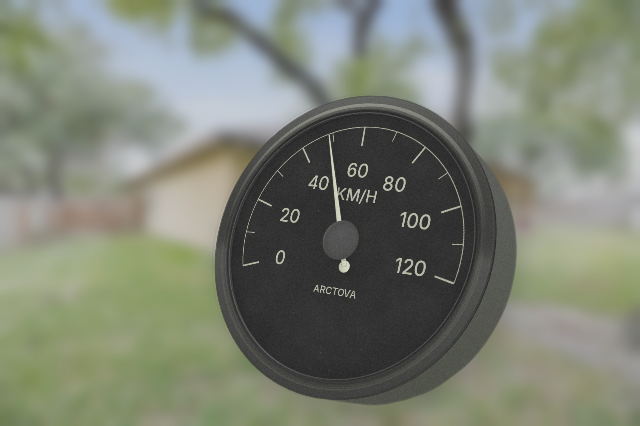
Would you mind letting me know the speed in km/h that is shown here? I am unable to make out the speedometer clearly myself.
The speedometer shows 50 km/h
